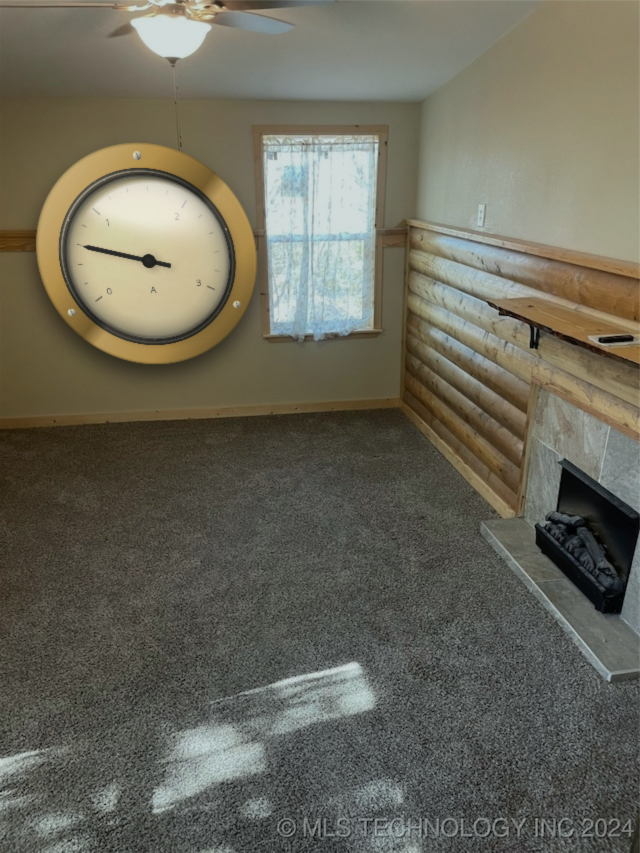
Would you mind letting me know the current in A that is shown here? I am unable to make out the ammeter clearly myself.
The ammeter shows 0.6 A
